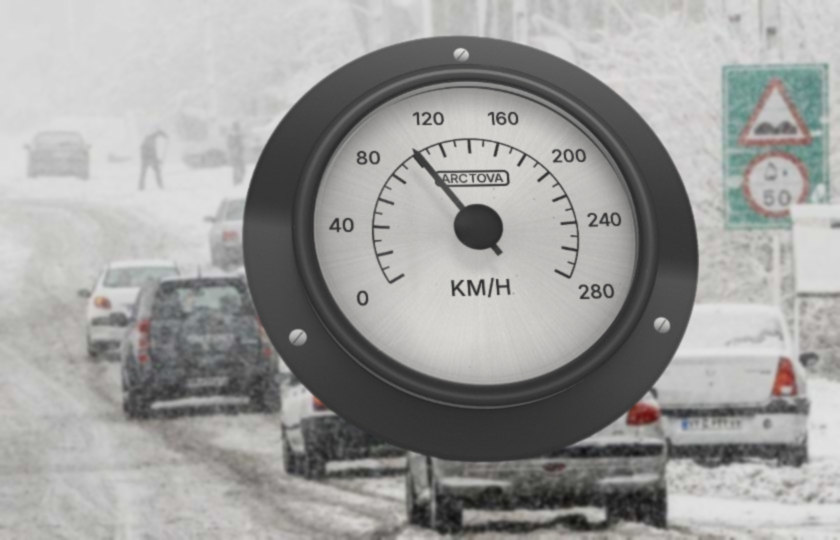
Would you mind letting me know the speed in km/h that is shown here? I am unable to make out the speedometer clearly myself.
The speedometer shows 100 km/h
